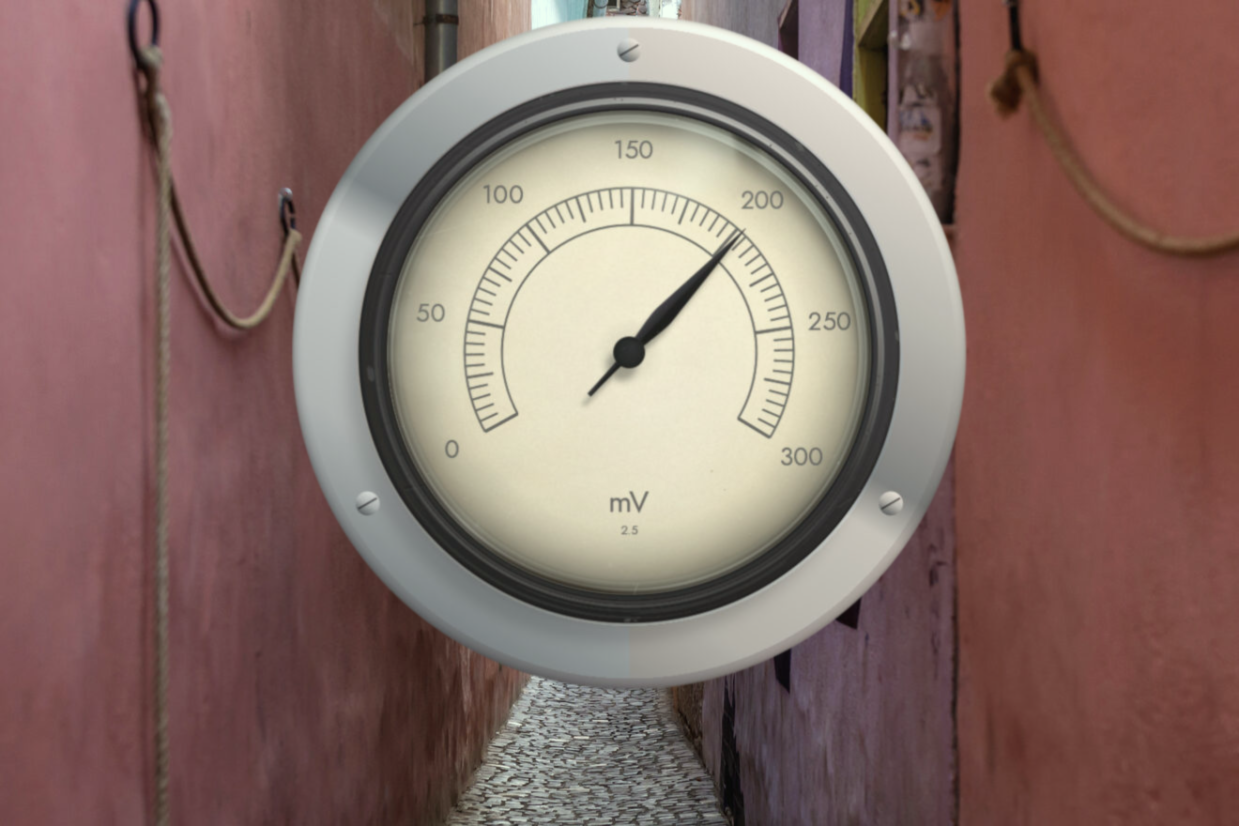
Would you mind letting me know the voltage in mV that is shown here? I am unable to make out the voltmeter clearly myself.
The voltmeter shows 202.5 mV
